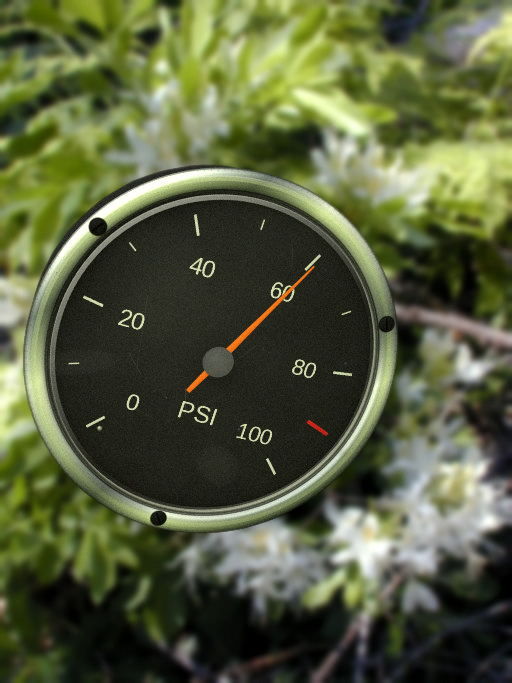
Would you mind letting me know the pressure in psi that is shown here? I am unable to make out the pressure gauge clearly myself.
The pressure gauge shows 60 psi
